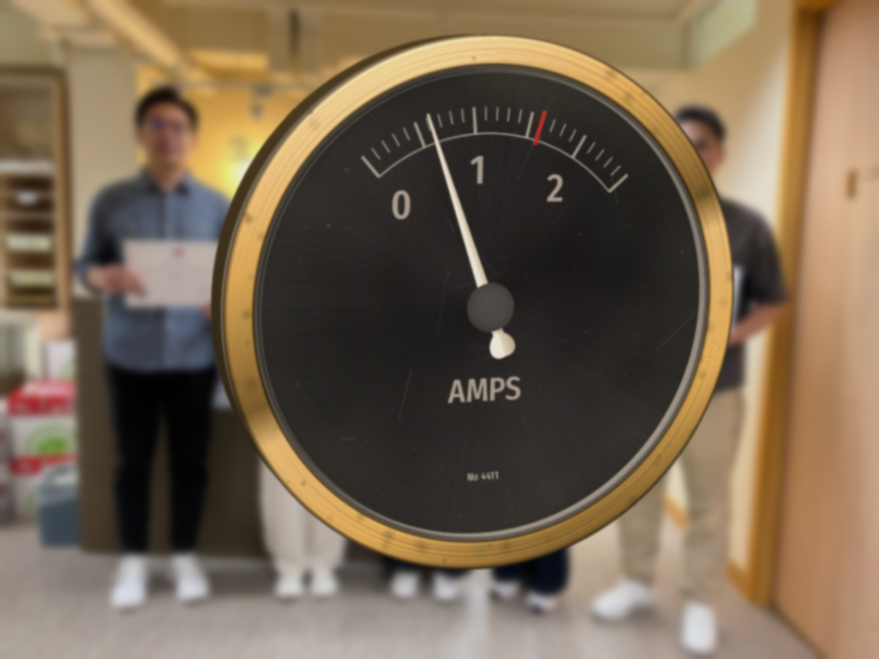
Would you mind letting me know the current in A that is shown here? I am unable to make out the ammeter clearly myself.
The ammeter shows 0.6 A
